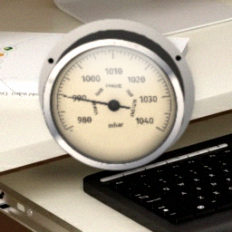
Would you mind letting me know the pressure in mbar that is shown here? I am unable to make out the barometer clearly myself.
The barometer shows 990 mbar
